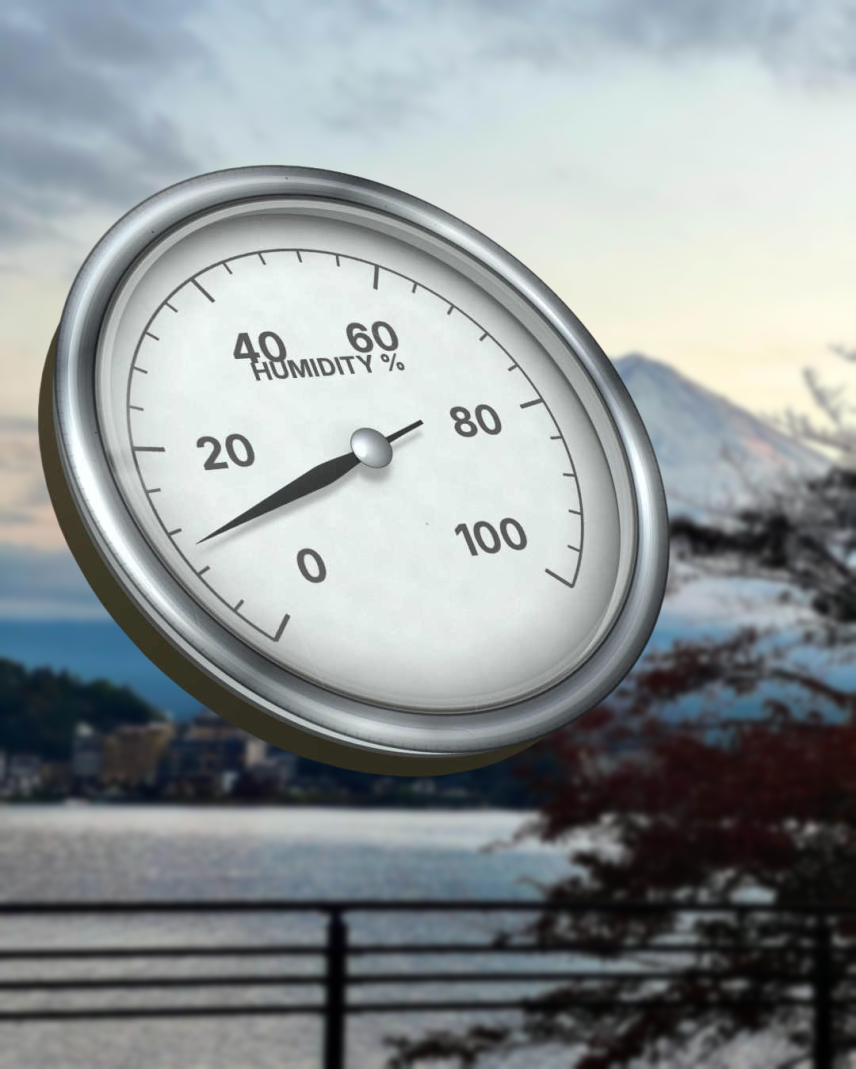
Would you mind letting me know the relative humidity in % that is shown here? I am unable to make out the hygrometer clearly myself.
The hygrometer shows 10 %
